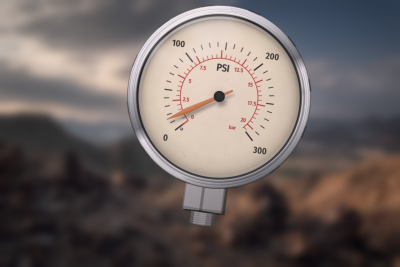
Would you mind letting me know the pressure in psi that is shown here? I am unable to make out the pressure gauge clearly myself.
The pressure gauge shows 15 psi
